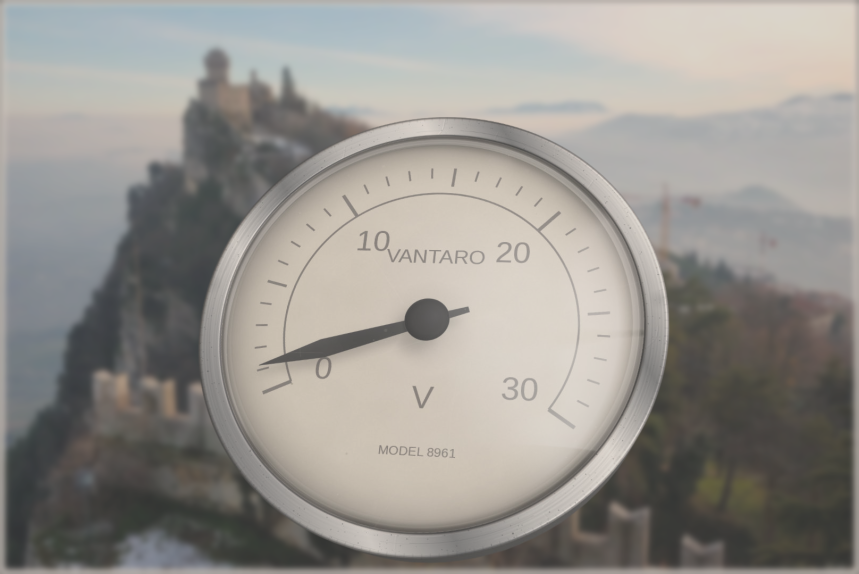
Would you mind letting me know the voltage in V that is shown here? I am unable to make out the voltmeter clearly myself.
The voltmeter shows 1 V
